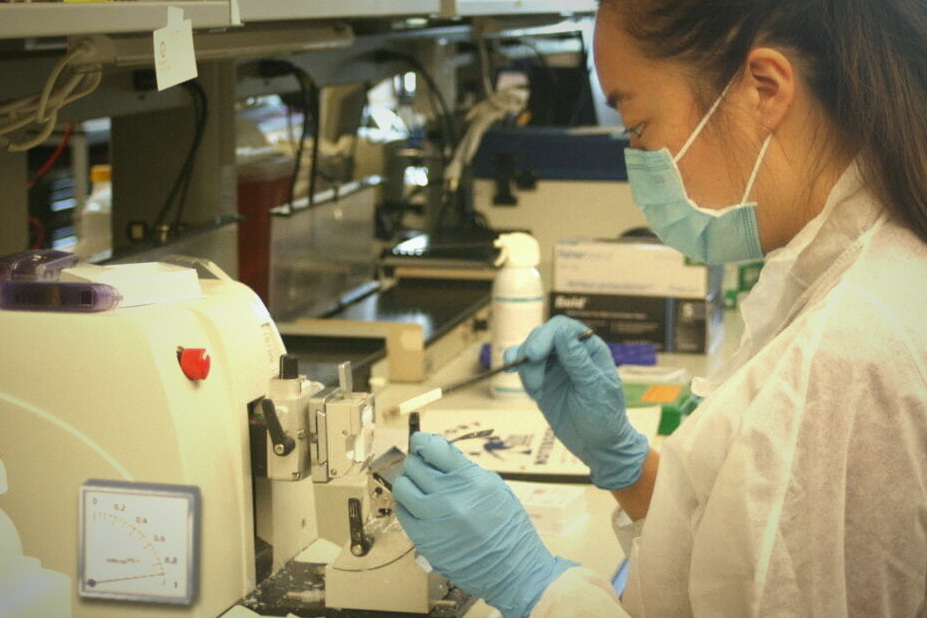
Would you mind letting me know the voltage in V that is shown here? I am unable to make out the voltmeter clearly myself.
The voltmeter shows 0.9 V
